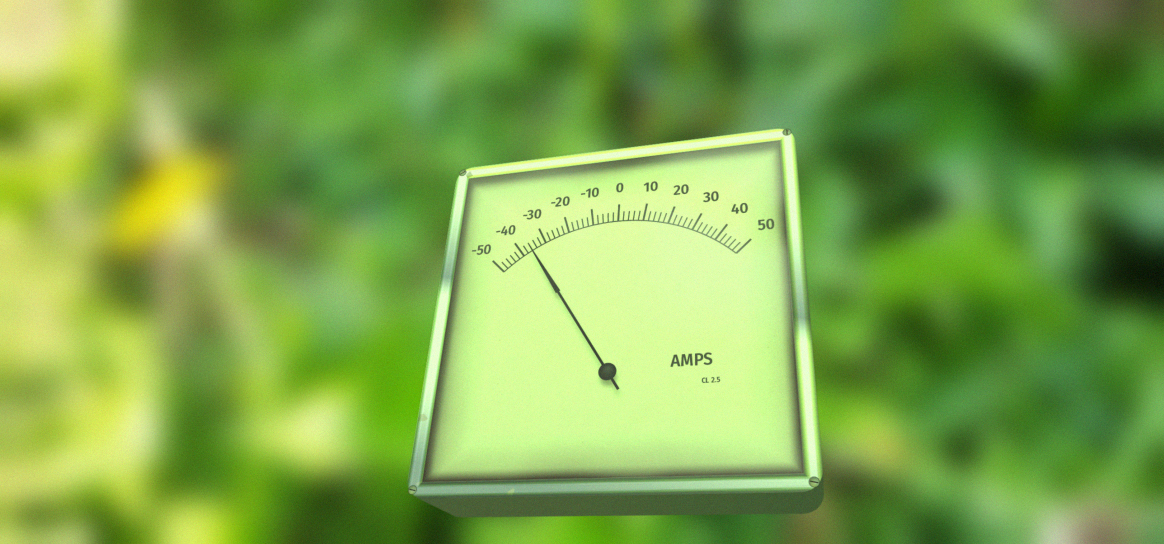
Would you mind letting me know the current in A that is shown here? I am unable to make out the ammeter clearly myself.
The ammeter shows -36 A
